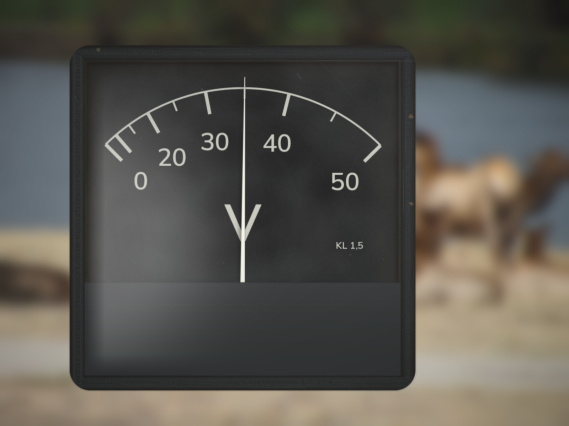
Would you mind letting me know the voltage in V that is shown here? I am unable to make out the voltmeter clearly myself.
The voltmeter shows 35 V
